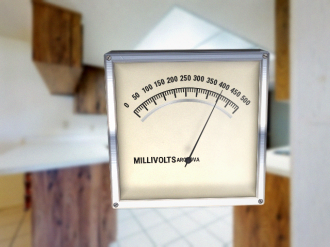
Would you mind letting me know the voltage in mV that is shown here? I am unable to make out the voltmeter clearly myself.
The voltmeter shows 400 mV
